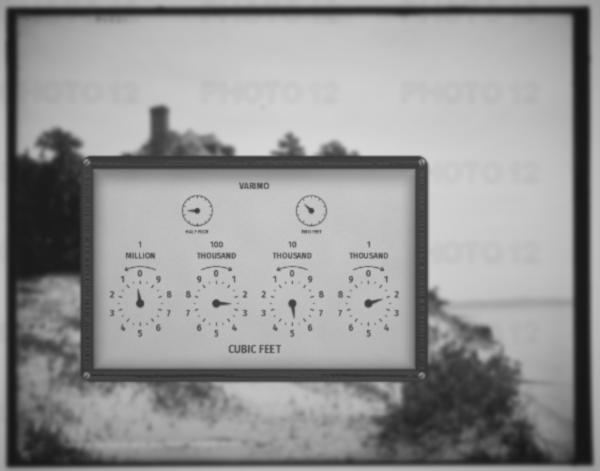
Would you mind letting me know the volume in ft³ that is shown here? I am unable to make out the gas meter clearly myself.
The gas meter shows 25200 ft³
